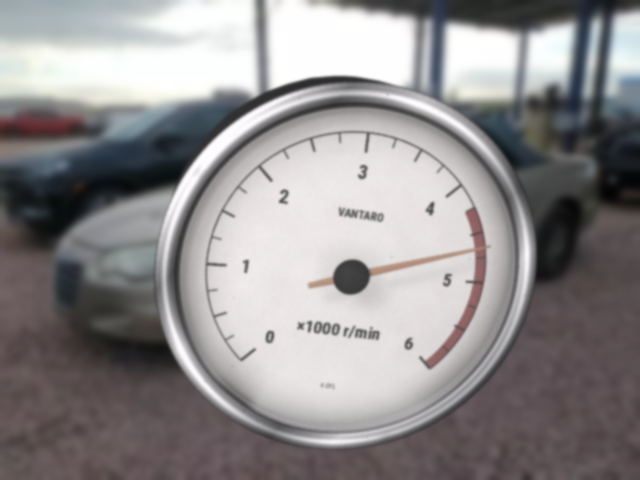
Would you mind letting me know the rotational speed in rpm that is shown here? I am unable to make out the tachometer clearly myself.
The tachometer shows 4625 rpm
